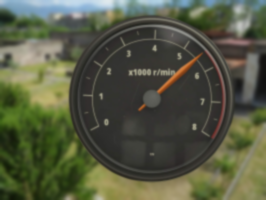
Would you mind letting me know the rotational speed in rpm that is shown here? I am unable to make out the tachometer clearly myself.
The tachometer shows 5500 rpm
